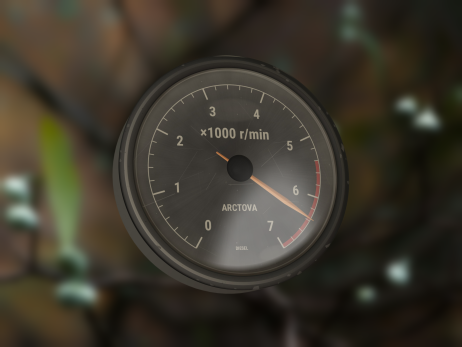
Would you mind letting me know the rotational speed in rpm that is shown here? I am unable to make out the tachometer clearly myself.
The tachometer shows 6400 rpm
